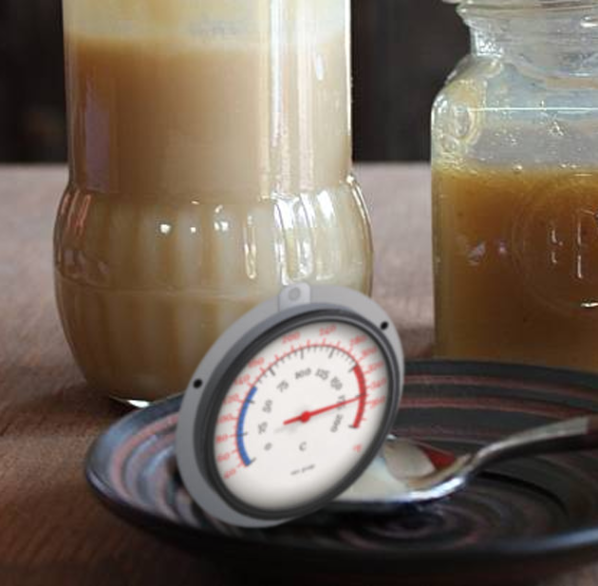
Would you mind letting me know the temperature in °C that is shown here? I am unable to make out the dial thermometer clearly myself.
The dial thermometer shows 175 °C
